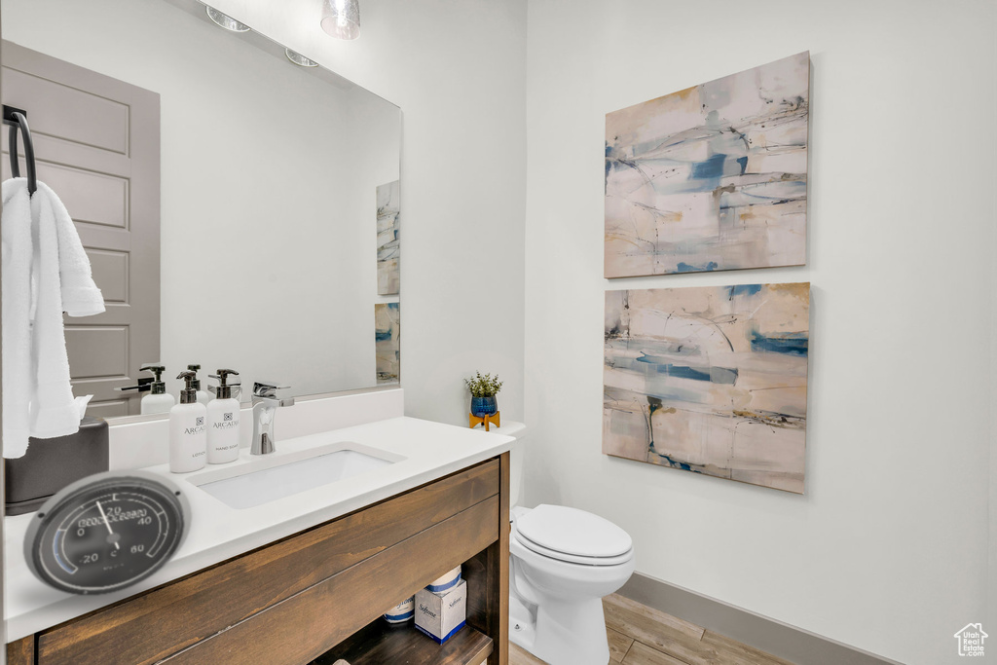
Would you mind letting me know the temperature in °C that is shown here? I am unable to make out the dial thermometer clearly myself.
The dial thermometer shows 15 °C
